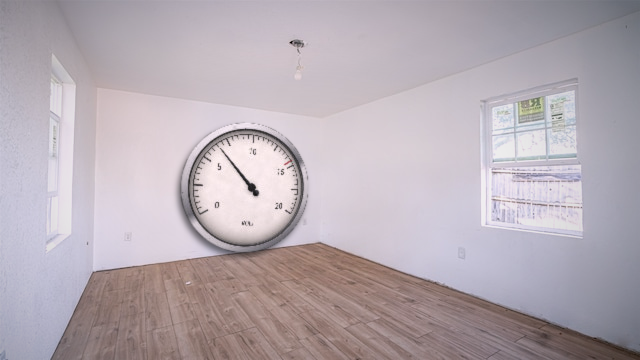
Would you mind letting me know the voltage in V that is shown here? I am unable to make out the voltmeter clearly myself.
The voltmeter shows 6.5 V
